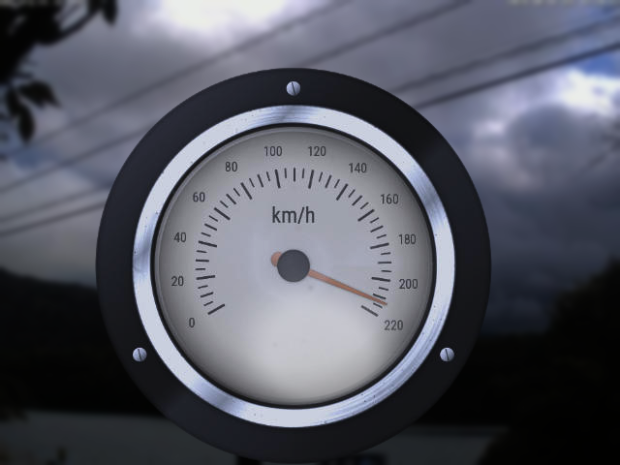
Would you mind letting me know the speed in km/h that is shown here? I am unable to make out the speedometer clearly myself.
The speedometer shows 212.5 km/h
